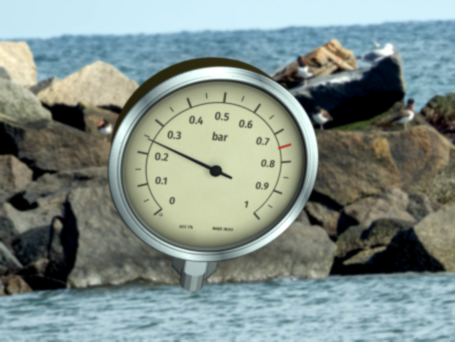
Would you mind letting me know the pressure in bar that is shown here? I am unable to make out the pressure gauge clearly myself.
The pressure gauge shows 0.25 bar
